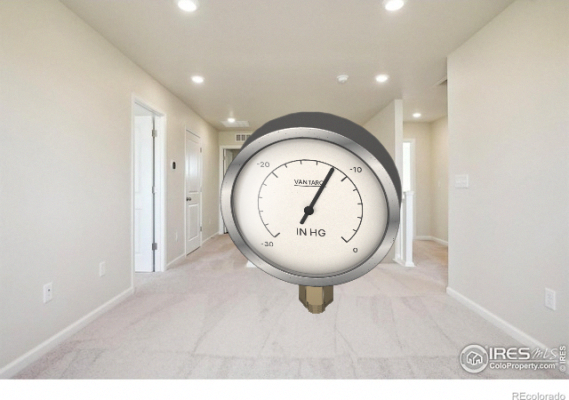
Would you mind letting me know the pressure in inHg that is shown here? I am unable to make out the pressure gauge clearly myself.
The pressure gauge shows -12 inHg
